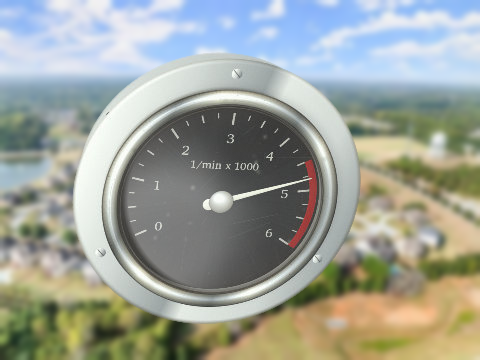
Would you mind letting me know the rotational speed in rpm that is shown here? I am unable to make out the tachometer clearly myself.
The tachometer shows 4750 rpm
